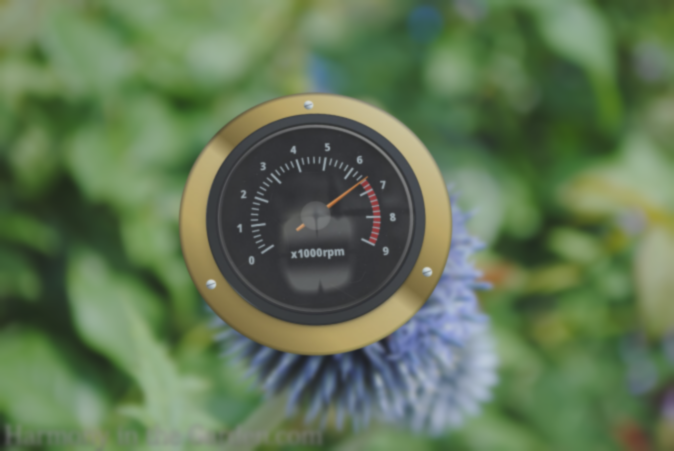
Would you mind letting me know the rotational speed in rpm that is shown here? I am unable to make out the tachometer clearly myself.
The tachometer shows 6600 rpm
